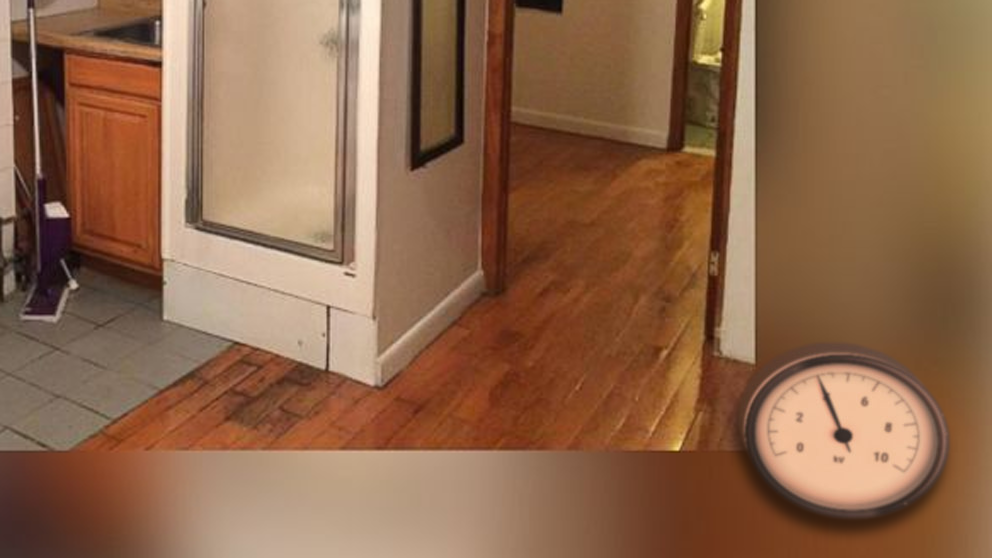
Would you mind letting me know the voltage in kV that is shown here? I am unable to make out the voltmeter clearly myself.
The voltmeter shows 4 kV
